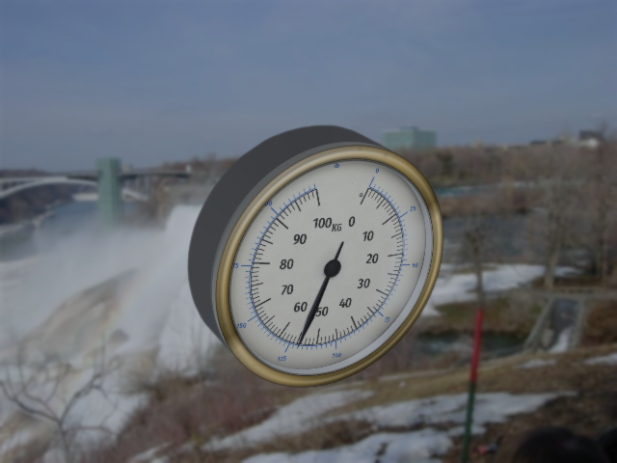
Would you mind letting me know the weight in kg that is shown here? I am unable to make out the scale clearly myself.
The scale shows 55 kg
